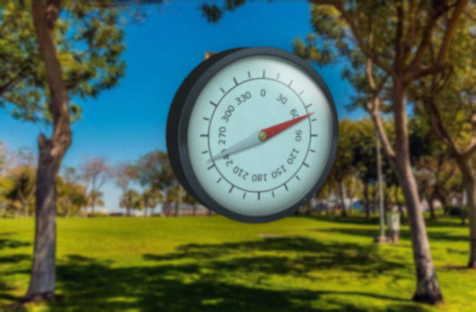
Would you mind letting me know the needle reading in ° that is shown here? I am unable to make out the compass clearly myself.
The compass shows 67.5 °
